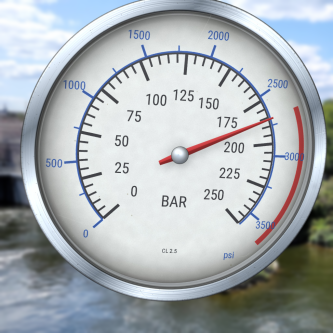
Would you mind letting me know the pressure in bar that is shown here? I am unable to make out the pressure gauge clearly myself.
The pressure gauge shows 185 bar
